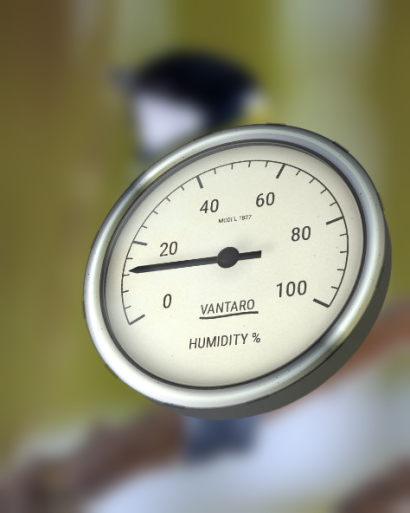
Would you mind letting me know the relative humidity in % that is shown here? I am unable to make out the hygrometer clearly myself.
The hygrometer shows 12 %
